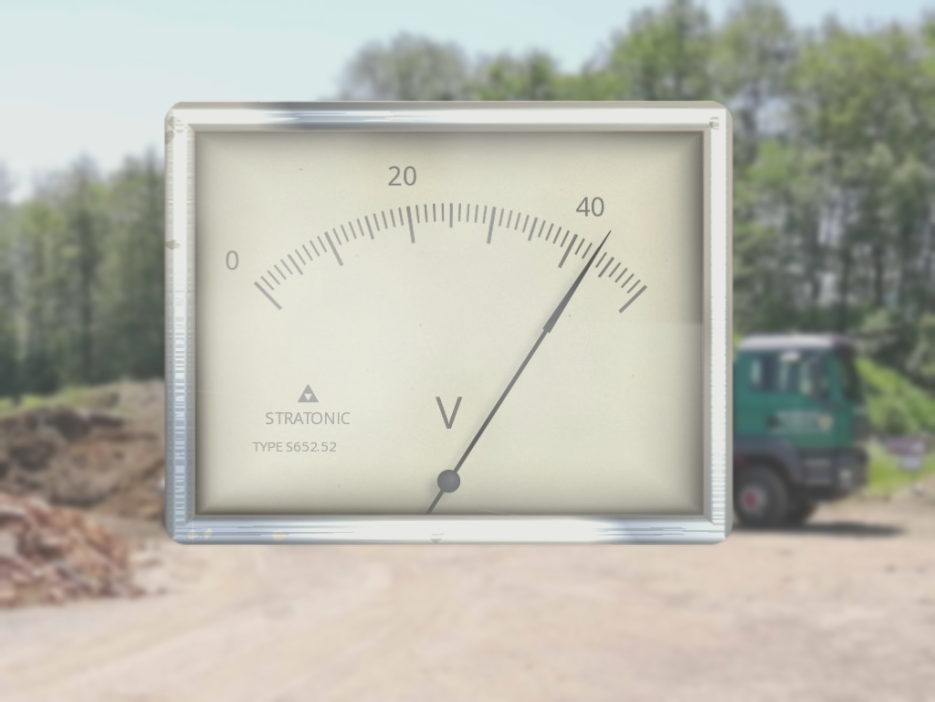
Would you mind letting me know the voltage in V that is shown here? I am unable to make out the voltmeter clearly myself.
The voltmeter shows 43 V
